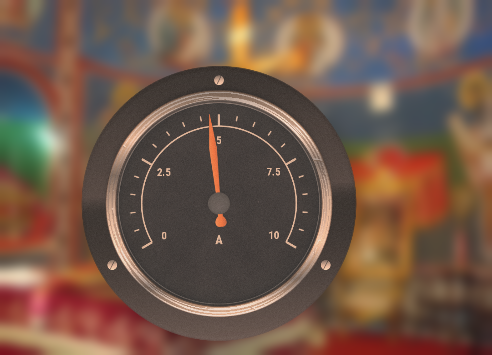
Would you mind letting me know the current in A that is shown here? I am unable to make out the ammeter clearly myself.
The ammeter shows 4.75 A
